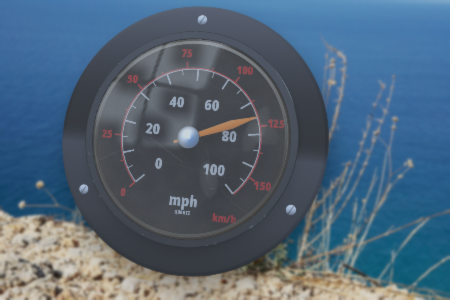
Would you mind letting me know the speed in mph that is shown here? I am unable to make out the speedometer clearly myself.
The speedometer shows 75 mph
